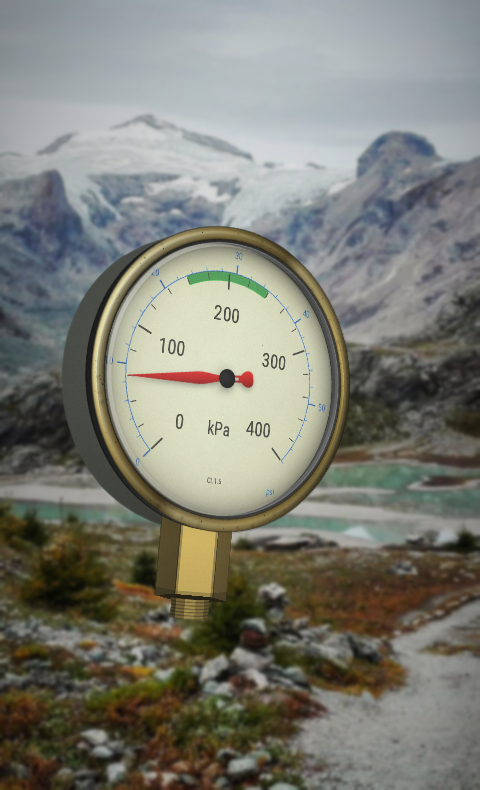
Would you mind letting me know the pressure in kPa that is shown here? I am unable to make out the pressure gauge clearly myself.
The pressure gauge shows 60 kPa
